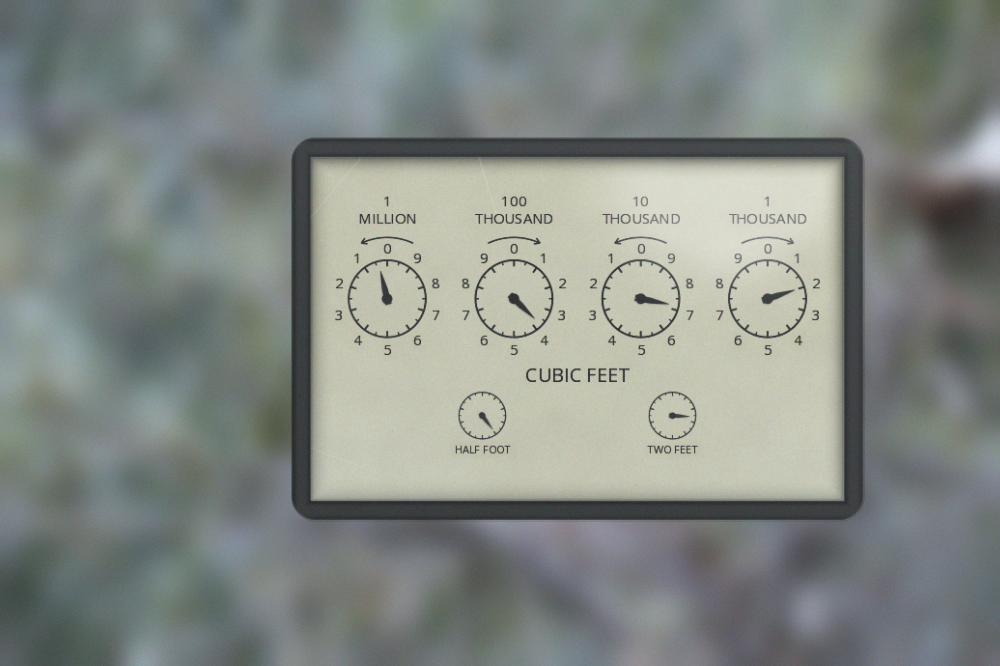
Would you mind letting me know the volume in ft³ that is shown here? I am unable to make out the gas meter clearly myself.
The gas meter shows 37200 ft³
